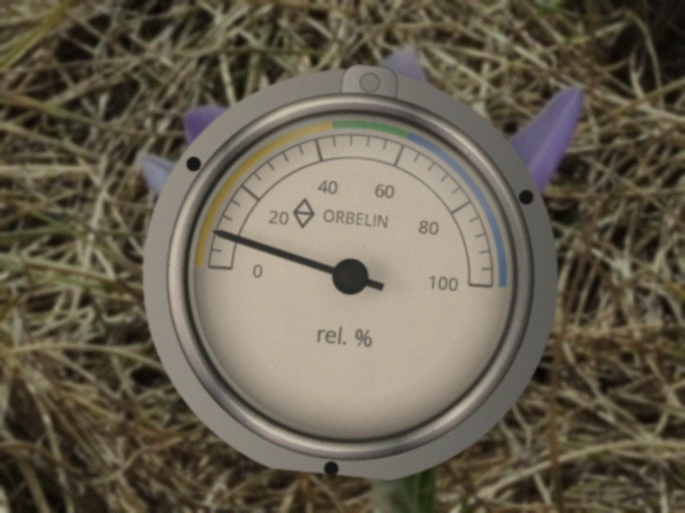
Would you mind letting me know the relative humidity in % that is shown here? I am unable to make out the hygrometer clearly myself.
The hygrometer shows 8 %
